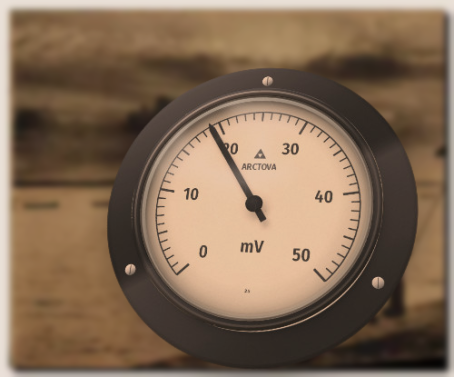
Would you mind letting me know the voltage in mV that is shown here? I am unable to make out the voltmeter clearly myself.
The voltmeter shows 19 mV
